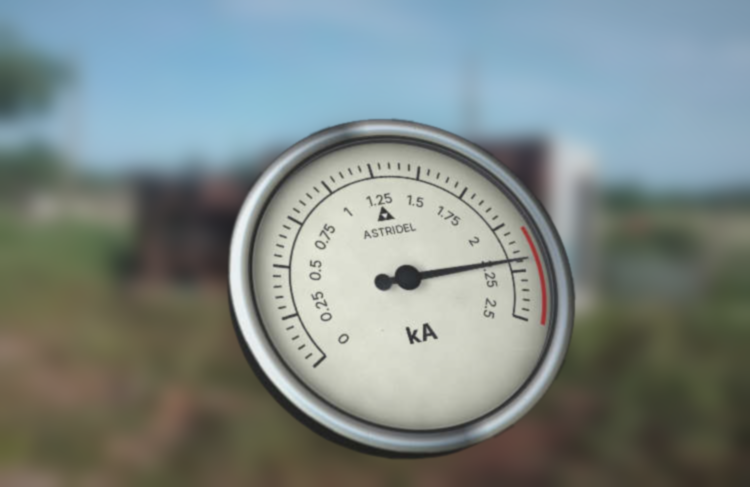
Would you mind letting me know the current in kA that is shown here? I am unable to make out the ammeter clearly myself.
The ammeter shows 2.2 kA
